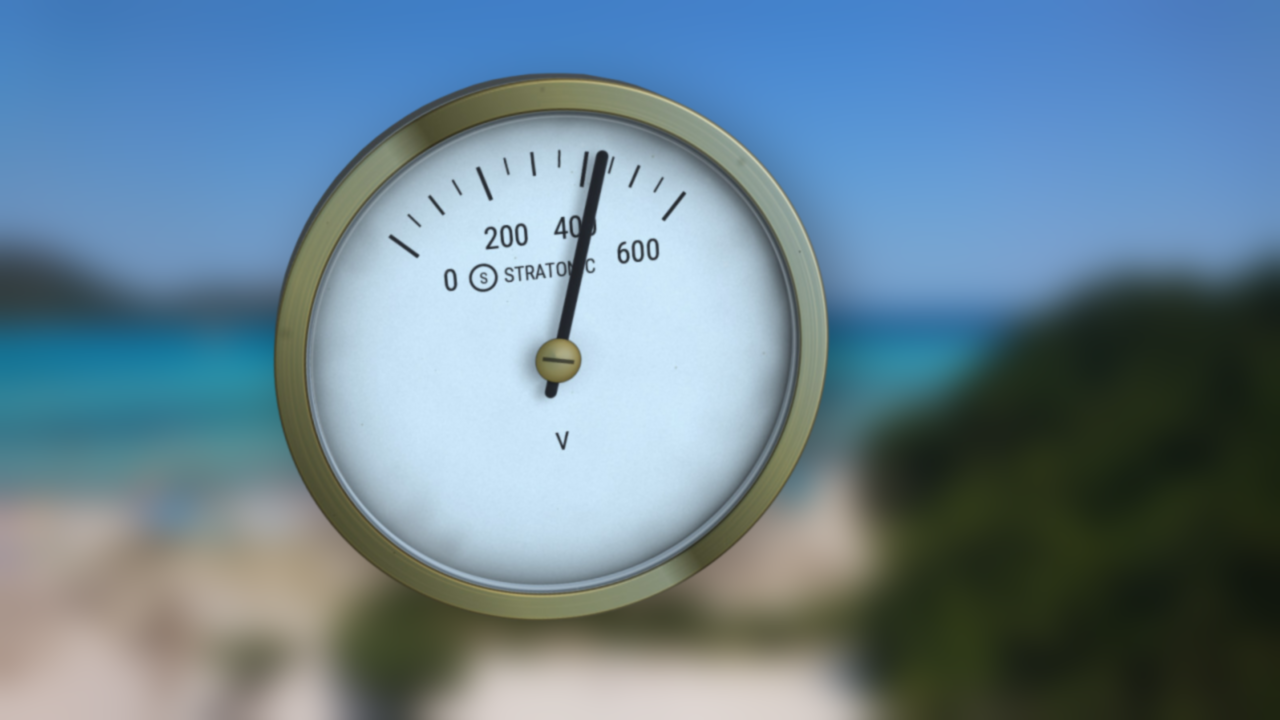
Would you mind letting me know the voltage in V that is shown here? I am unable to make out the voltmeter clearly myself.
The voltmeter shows 425 V
